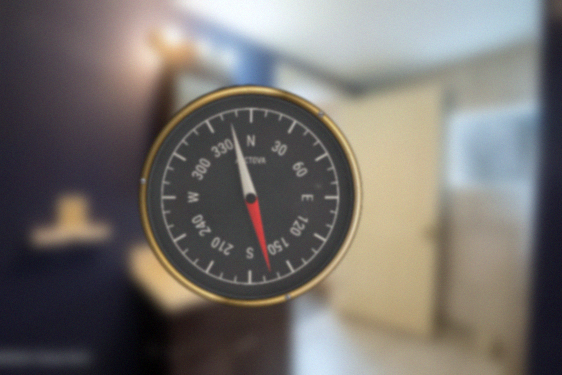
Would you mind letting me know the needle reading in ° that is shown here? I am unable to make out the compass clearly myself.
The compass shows 165 °
